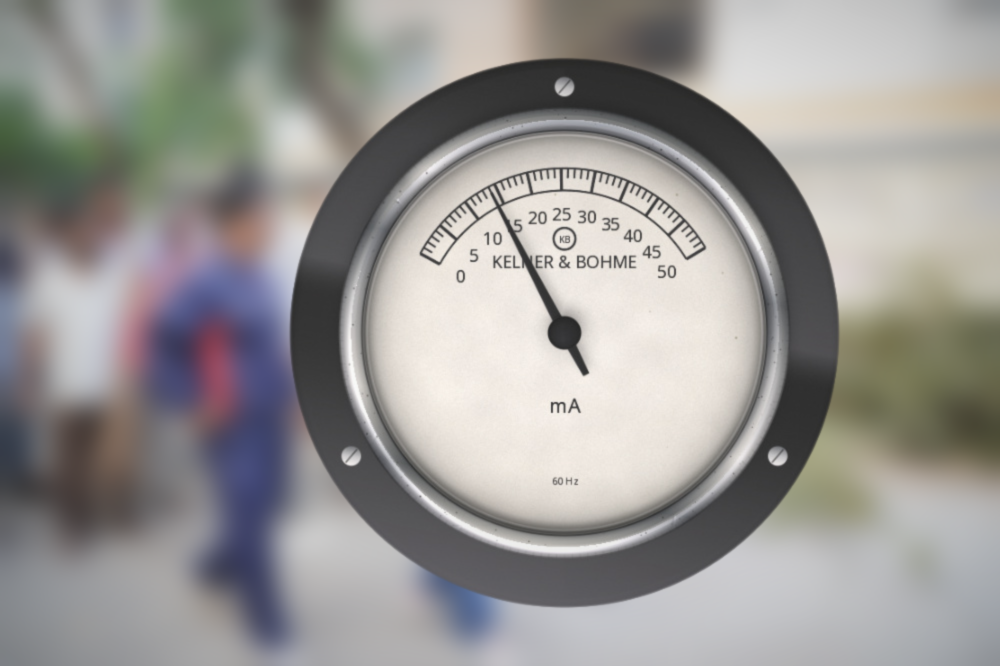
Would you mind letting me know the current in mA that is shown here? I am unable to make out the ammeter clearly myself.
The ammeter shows 14 mA
